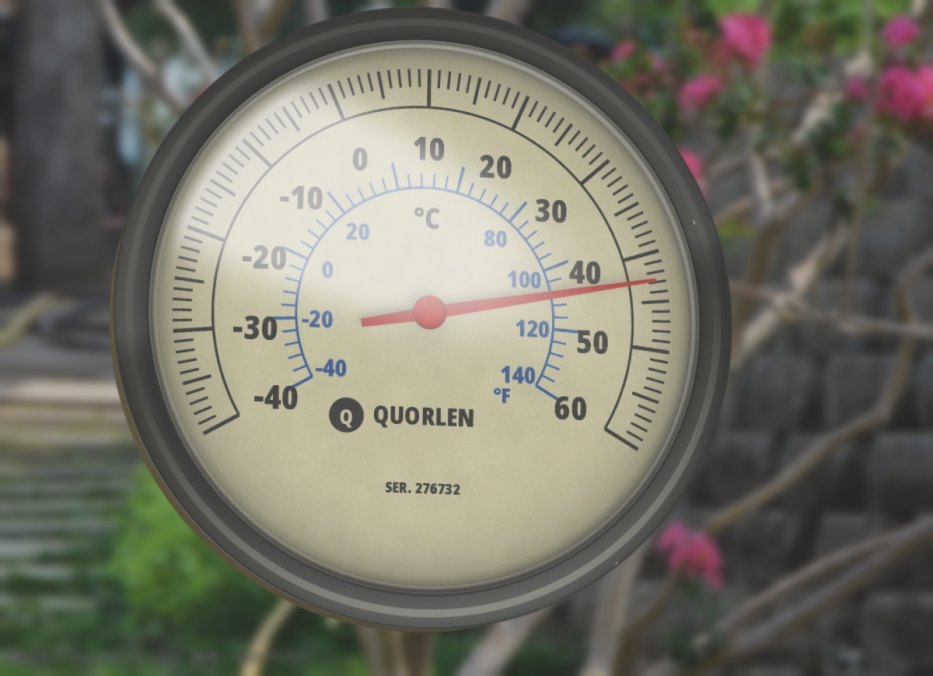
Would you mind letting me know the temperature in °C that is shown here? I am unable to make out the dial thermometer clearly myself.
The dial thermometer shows 43 °C
